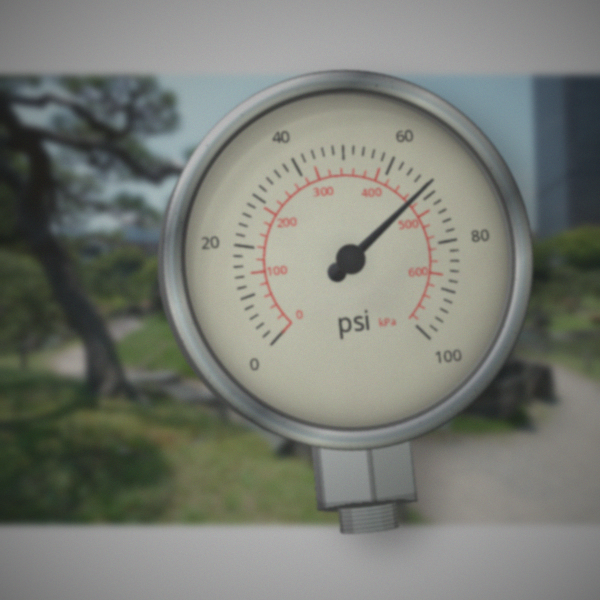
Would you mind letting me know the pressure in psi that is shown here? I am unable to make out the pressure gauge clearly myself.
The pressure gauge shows 68 psi
